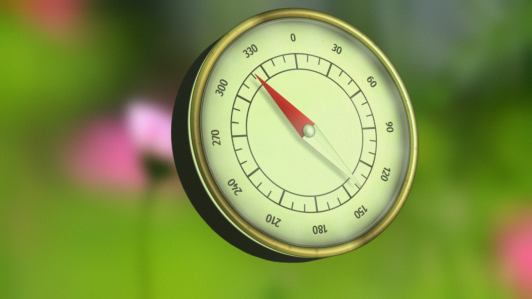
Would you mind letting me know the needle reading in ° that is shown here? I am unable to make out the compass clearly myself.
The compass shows 320 °
